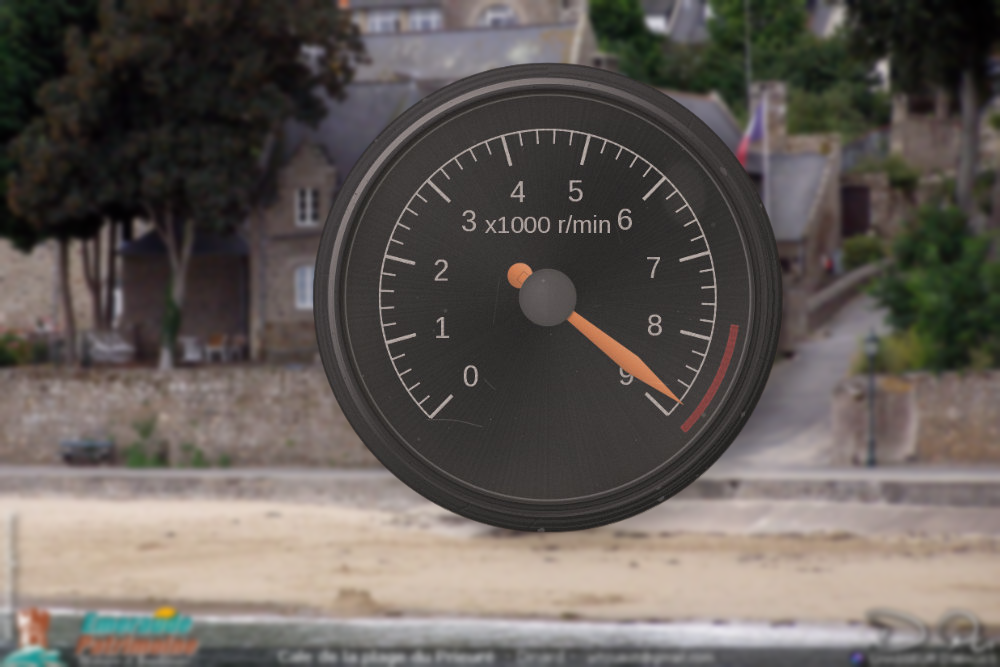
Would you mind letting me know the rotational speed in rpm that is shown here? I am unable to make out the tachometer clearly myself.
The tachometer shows 8800 rpm
